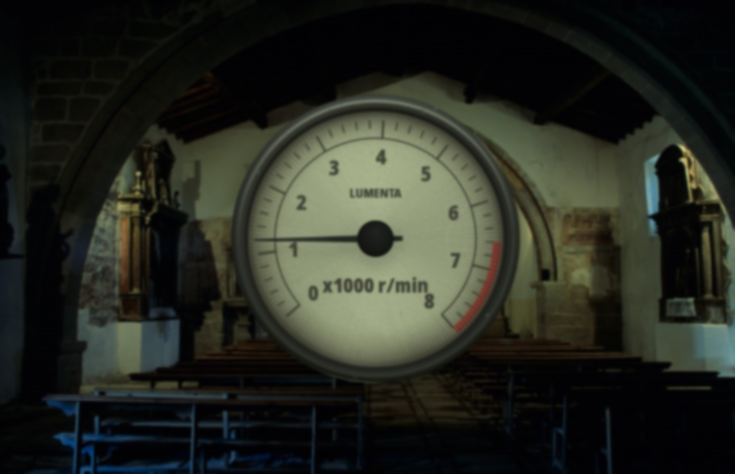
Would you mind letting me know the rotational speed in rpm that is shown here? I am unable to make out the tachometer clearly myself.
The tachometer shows 1200 rpm
